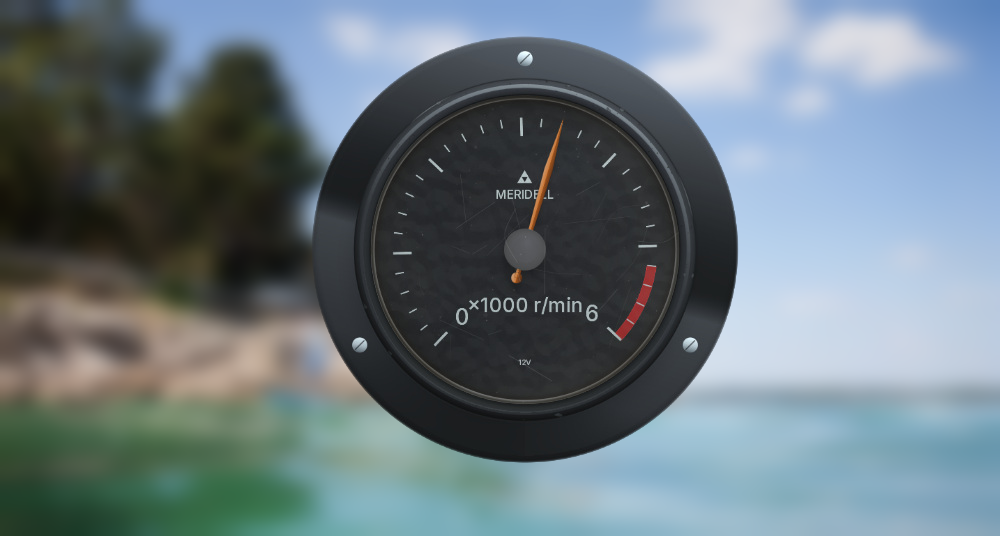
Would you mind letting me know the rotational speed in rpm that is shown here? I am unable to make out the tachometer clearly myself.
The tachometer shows 3400 rpm
